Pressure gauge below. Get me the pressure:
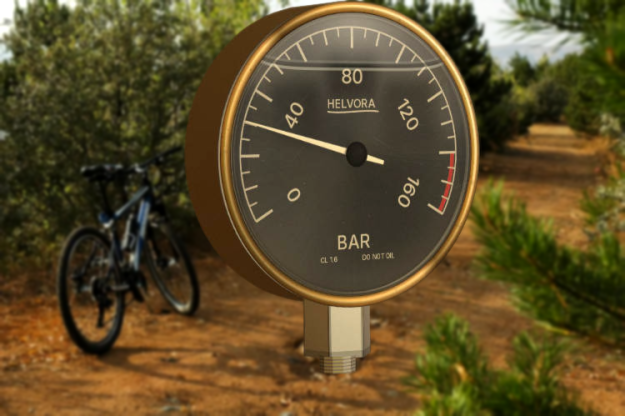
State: 30 bar
